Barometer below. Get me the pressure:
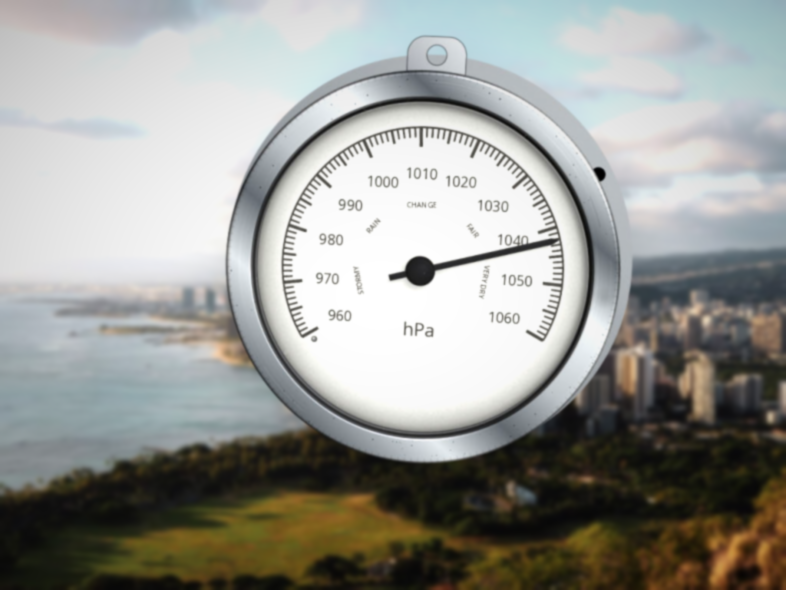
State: 1042 hPa
